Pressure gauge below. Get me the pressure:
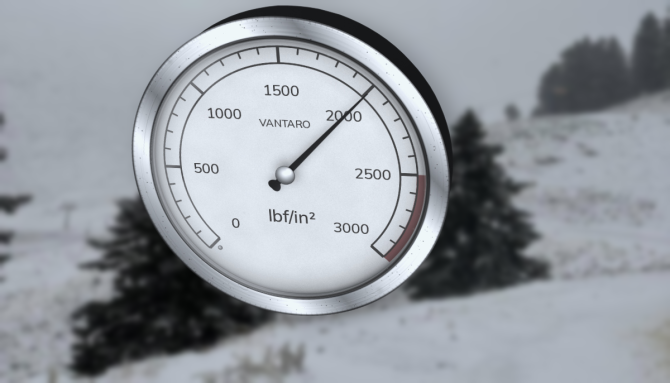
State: 2000 psi
